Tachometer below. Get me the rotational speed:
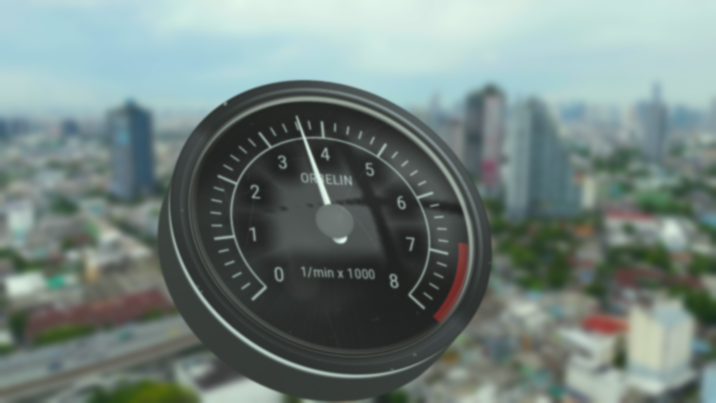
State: 3600 rpm
